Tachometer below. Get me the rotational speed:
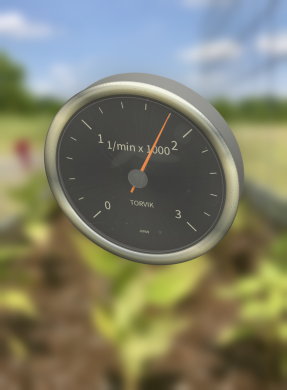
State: 1800 rpm
